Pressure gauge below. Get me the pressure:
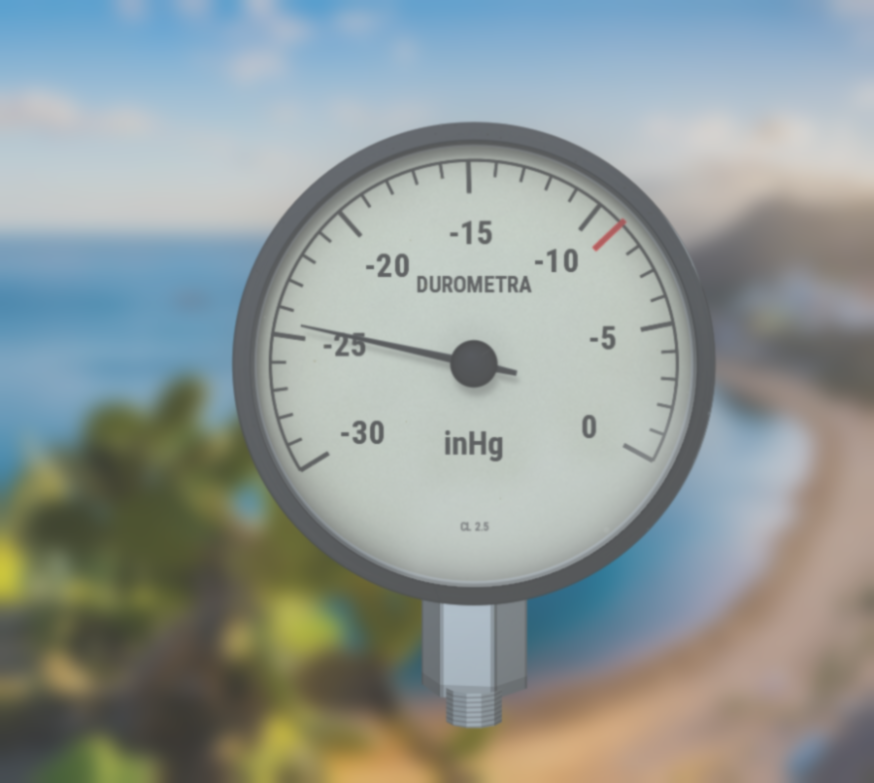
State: -24.5 inHg
